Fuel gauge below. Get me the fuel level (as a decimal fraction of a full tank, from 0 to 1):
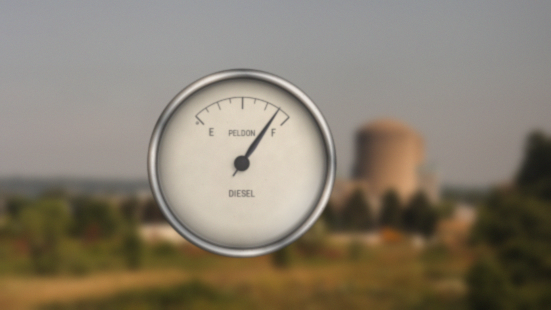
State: 0.875
